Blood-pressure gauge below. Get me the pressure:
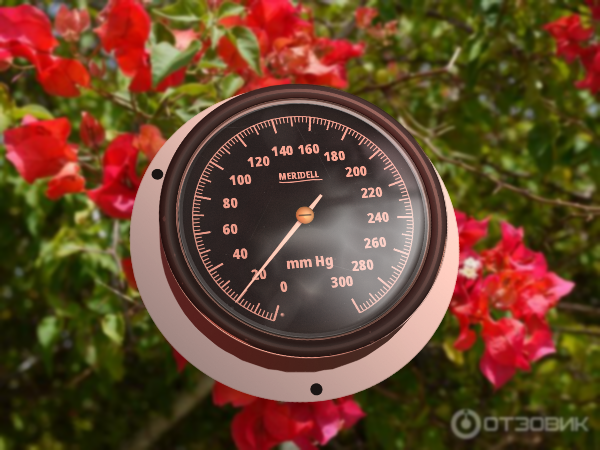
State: 20 mmHg
